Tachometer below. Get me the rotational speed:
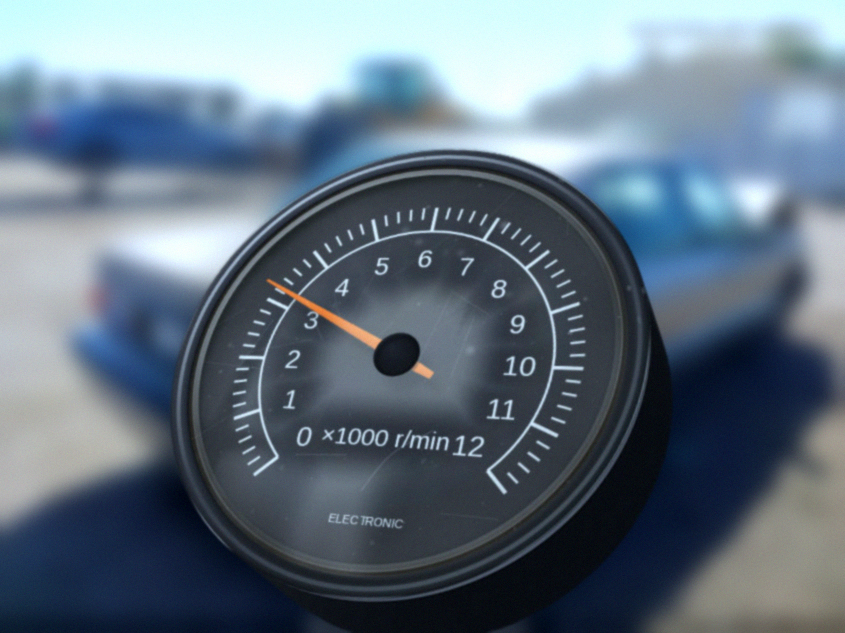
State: 3200 rpm
